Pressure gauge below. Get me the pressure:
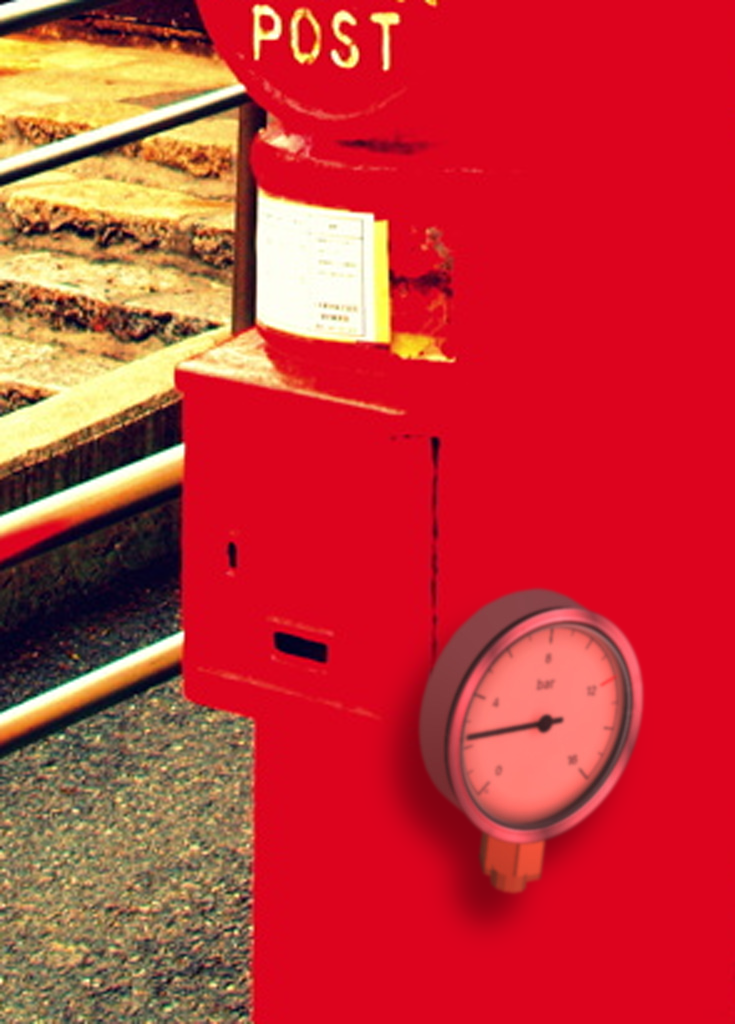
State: 2.5 bar
